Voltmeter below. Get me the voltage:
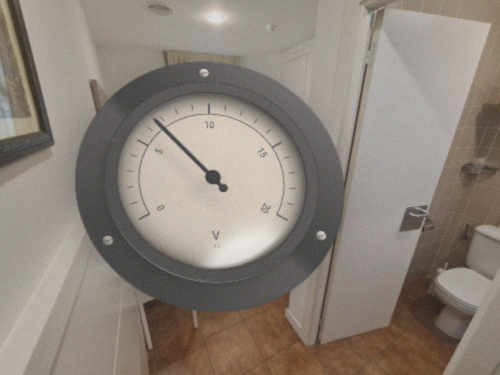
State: 6.5 V
